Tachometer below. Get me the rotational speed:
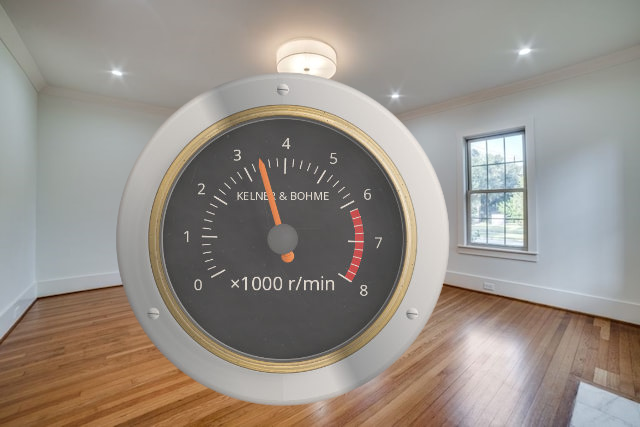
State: 3400 rpm
